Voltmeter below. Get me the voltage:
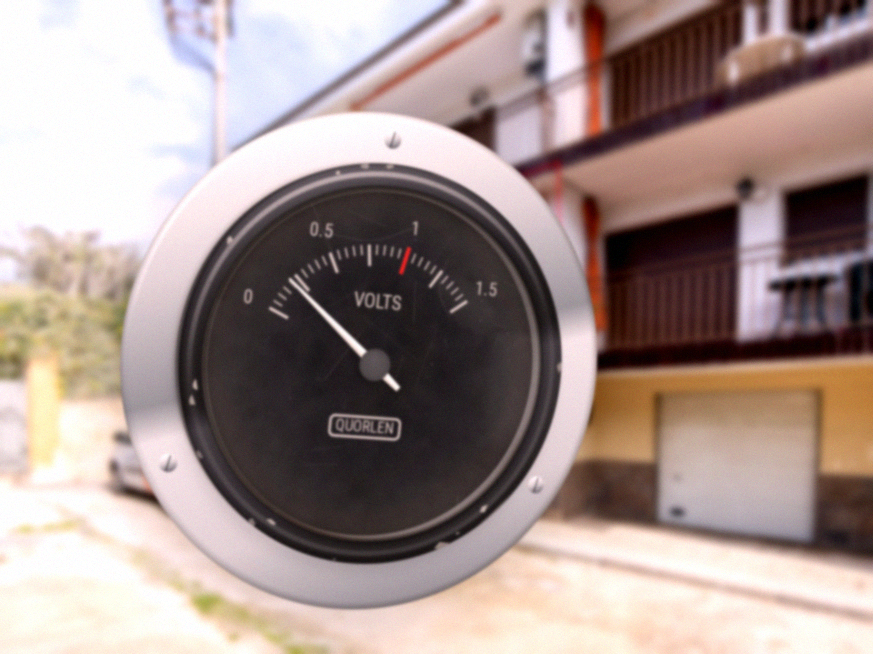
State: 0.2 V
